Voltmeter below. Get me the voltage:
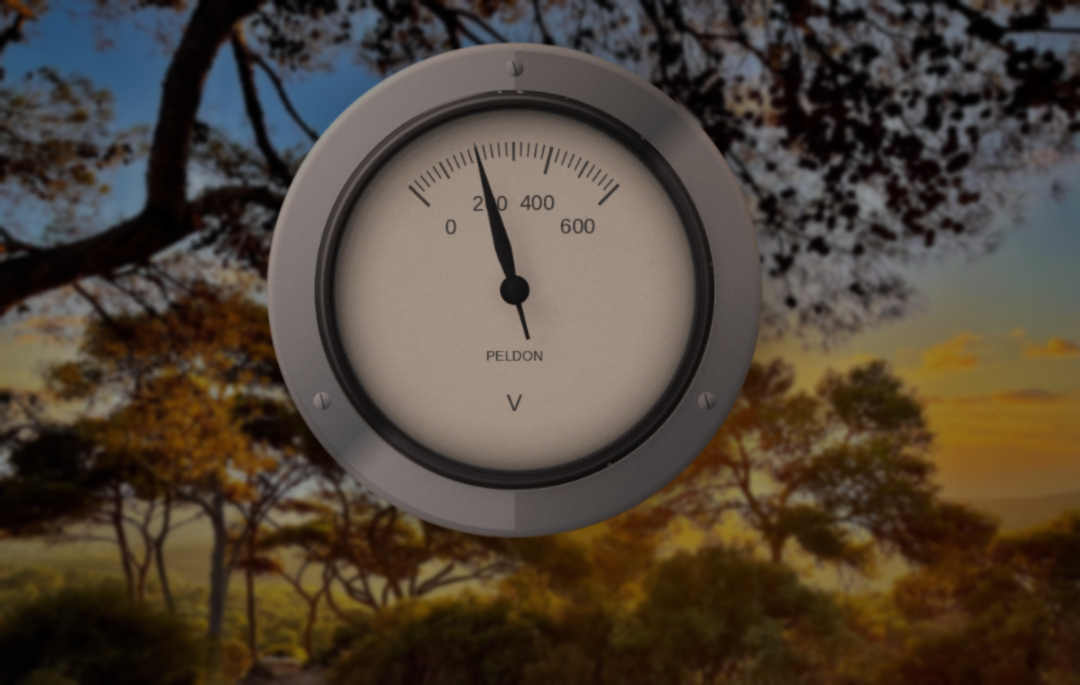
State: 200 V
